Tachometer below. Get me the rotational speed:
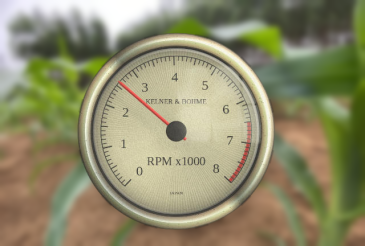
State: 2600 rpm
